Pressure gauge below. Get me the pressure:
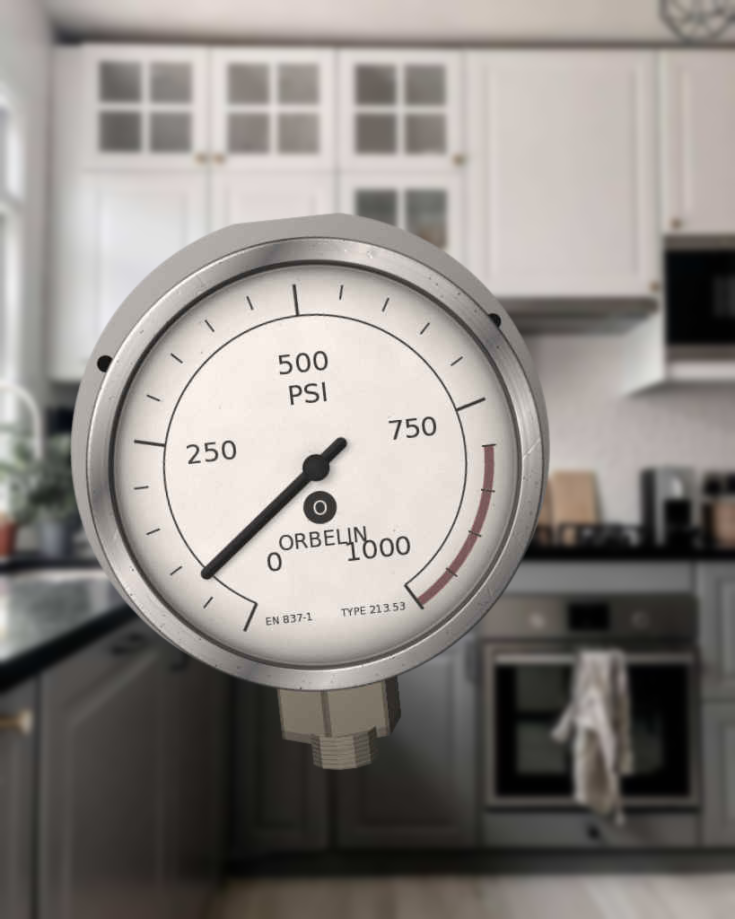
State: 75 psi
